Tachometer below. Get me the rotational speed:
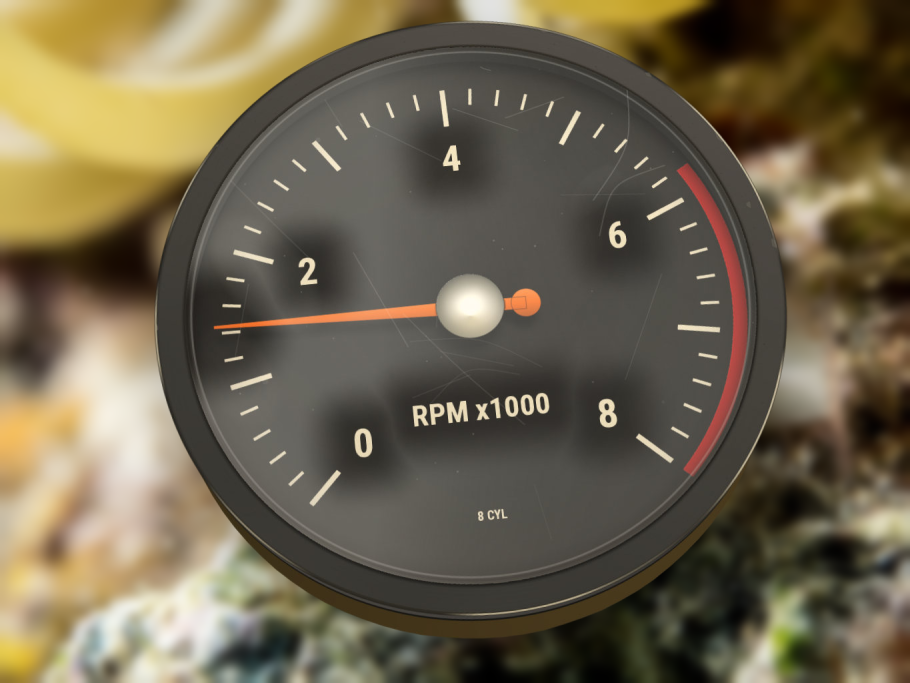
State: 1400 rpm
